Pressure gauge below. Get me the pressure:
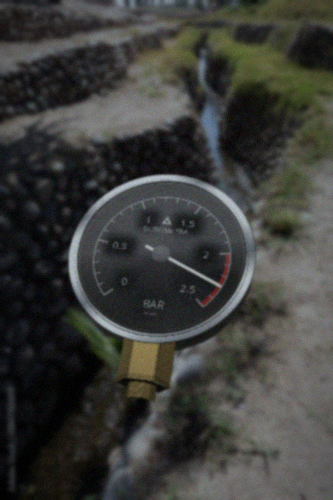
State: 2.3 bar
